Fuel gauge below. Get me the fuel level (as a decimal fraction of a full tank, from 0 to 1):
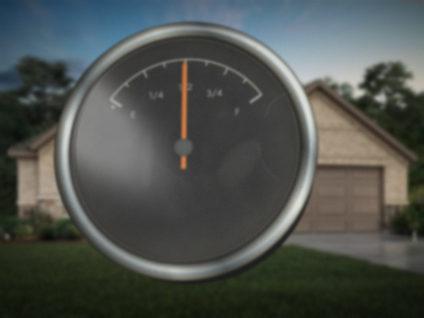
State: 0.5
